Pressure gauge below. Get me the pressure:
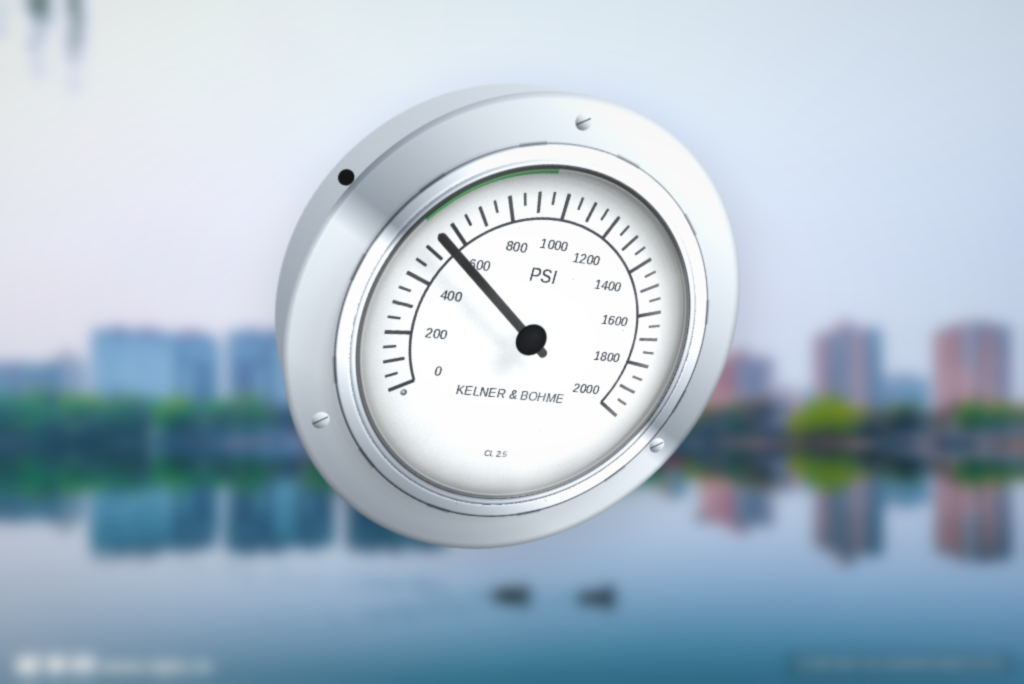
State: 550 psi
